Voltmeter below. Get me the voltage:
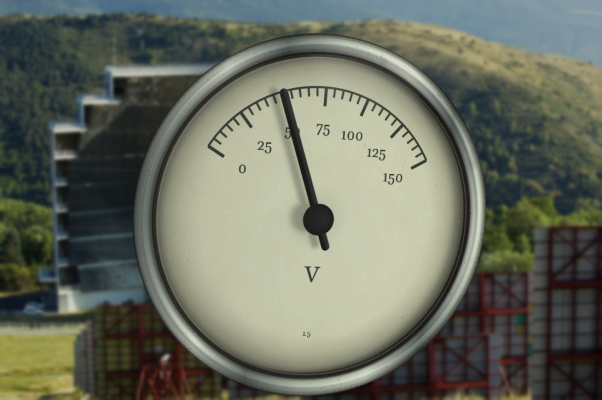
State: 50 V
